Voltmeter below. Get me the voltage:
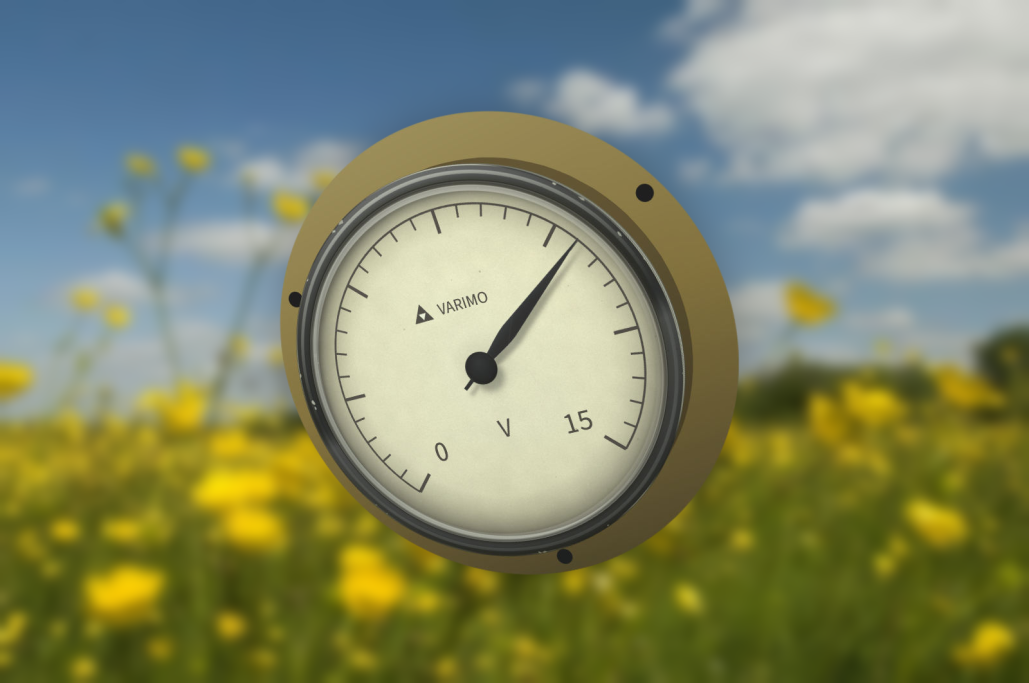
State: 10.5 V
